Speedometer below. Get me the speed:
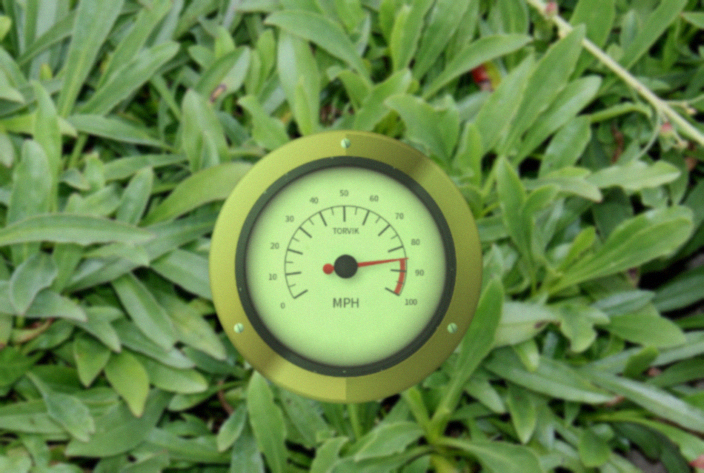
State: 85 mph
